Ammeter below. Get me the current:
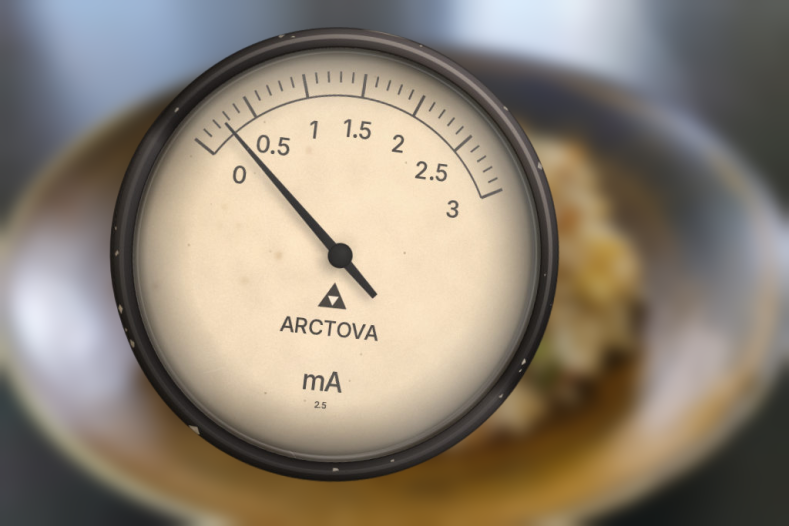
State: 0.25 mA
